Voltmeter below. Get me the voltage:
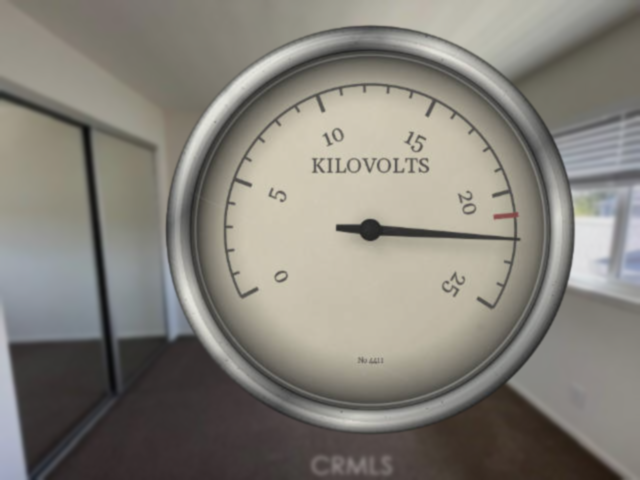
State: 22 kV
